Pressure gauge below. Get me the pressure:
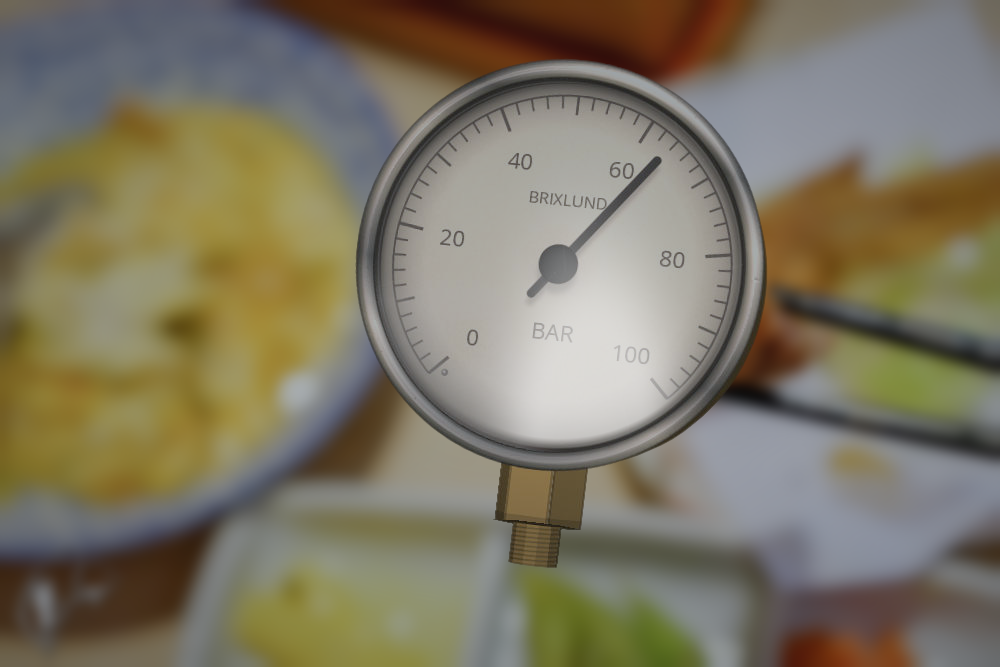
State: 64 bar
